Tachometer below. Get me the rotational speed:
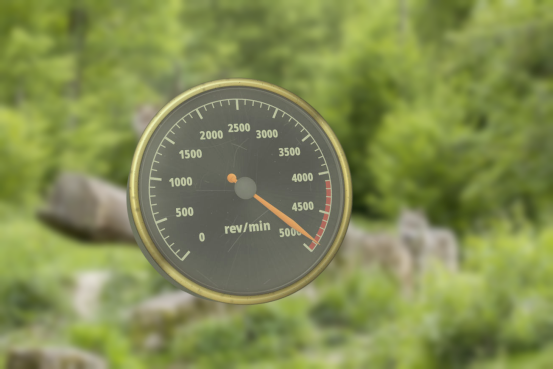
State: 4900 rpm
